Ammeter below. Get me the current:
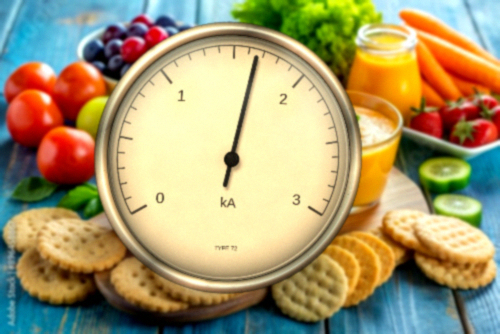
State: 1.65 kA
